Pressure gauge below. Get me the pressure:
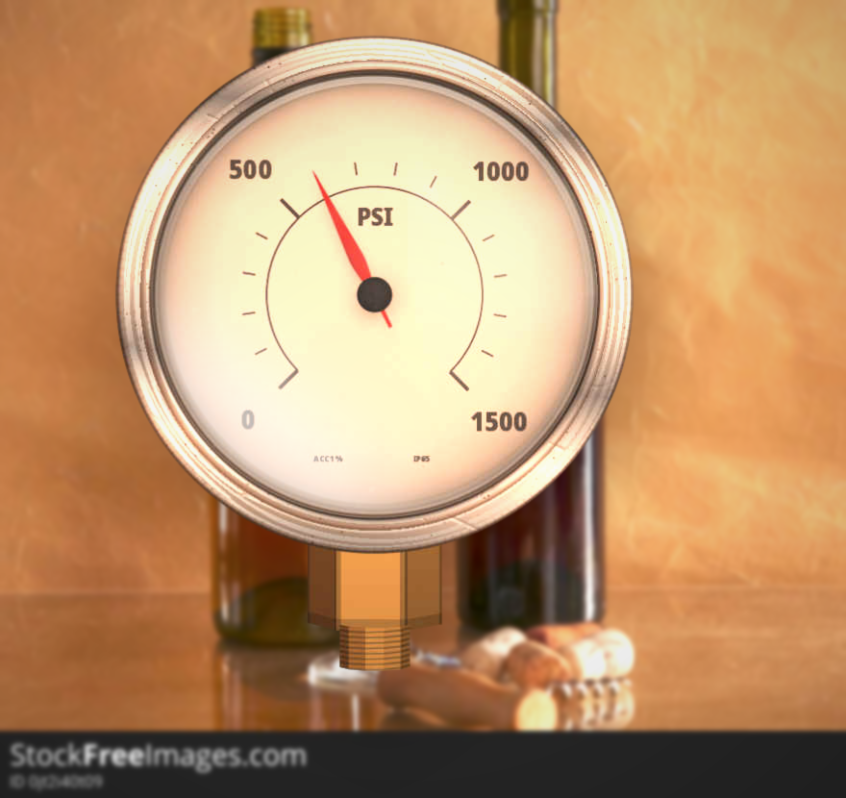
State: 600 psi
